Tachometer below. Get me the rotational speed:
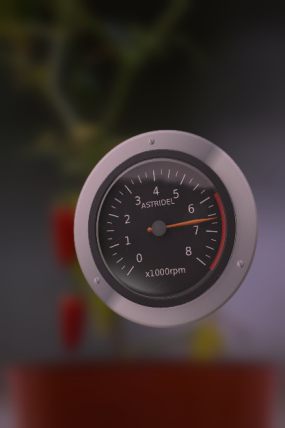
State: 6625 rpm
